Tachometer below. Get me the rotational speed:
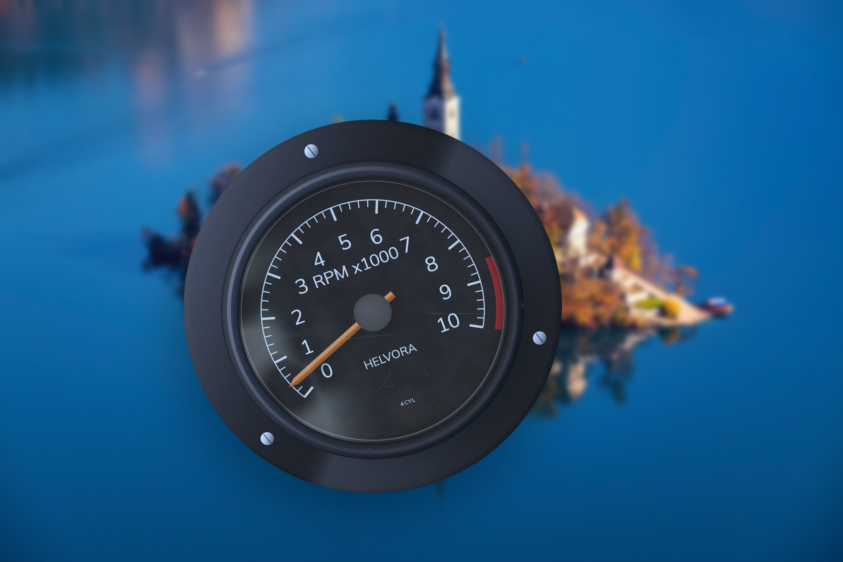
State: 400 rpm
